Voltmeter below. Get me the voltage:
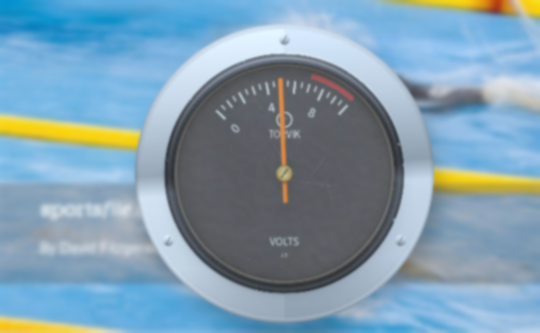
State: 5 V
